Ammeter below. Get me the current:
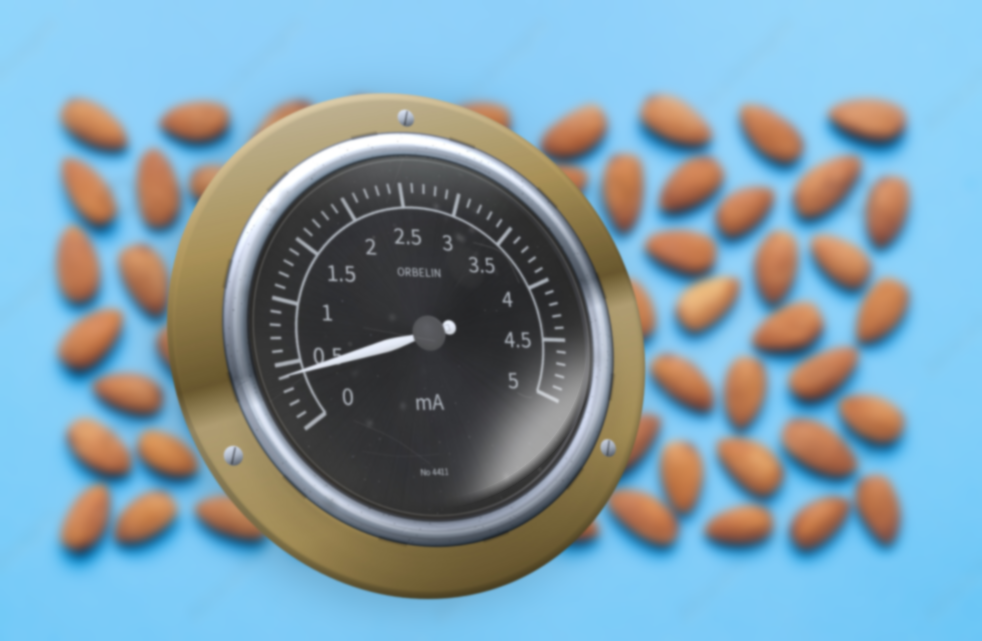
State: 0.4 mA
